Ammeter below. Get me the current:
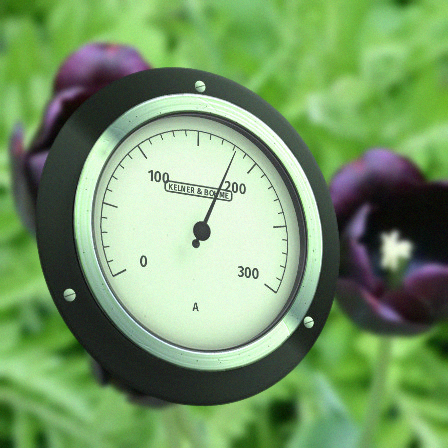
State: 180 A
